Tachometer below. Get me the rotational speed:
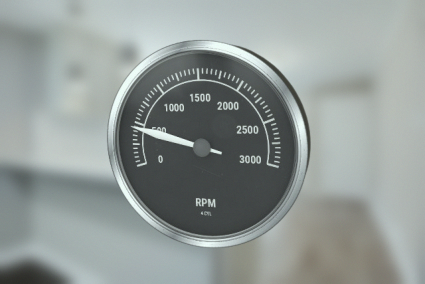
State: 450 rpm
